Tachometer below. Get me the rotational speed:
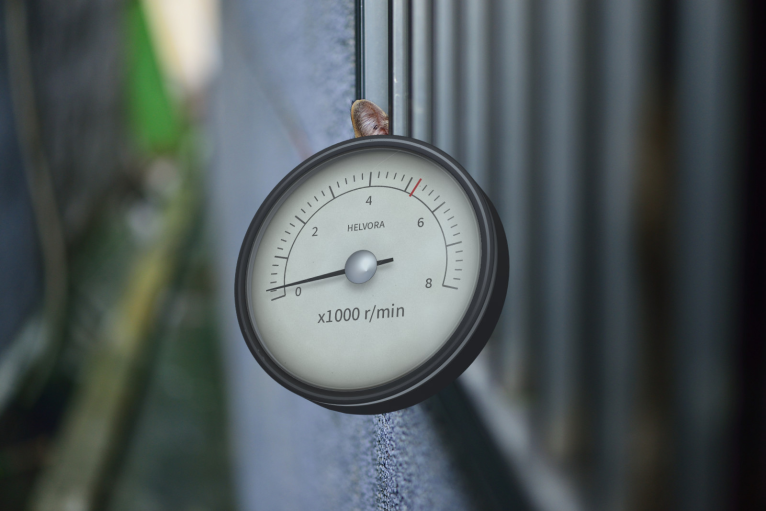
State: 200 rpm
